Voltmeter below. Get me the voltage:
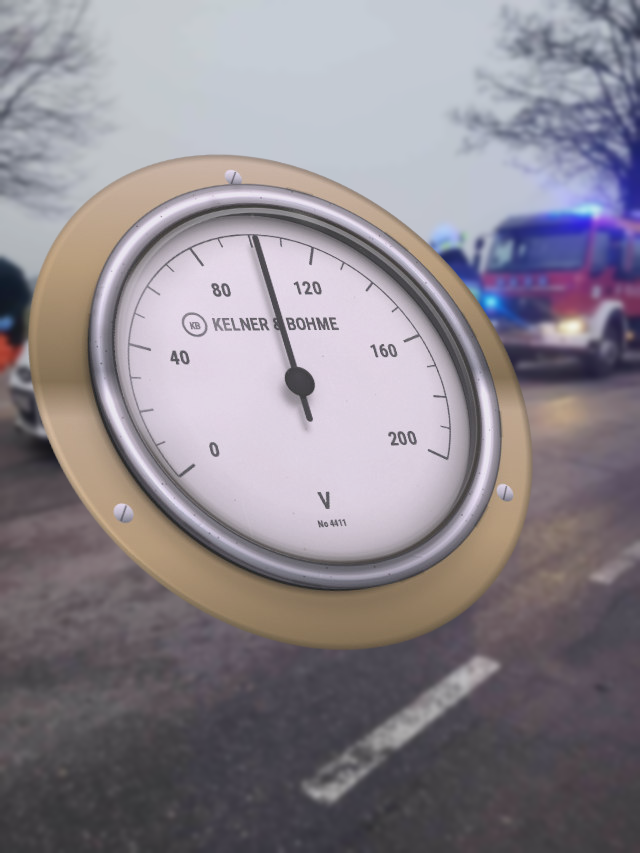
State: 100 V
